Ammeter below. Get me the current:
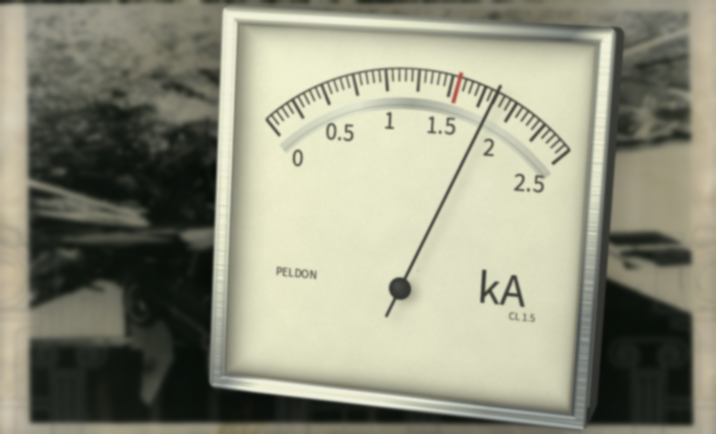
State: 1.85 kA
